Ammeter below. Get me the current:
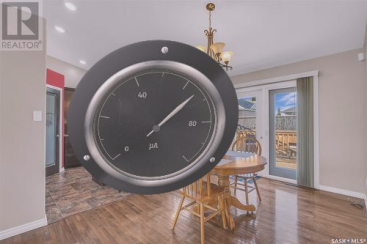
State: 65 µA
